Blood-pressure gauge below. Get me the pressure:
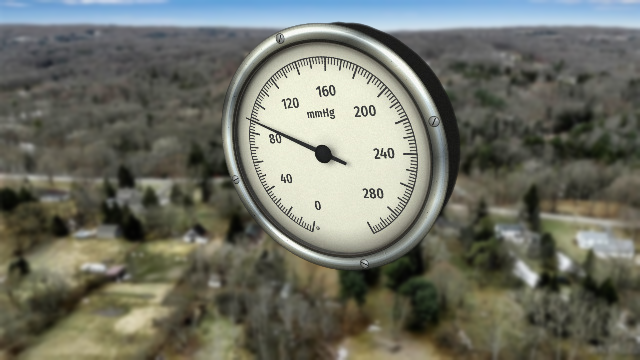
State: 90 mmHg
